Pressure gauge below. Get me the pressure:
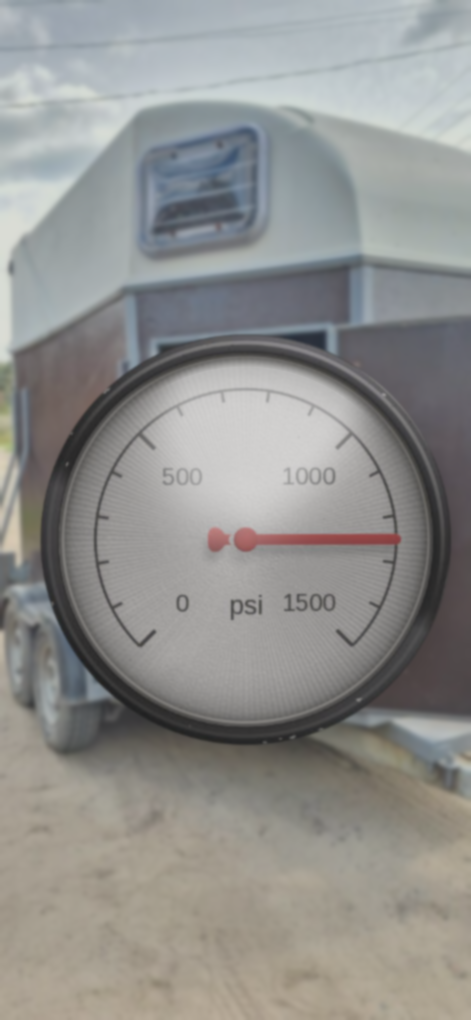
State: 1250 psi
